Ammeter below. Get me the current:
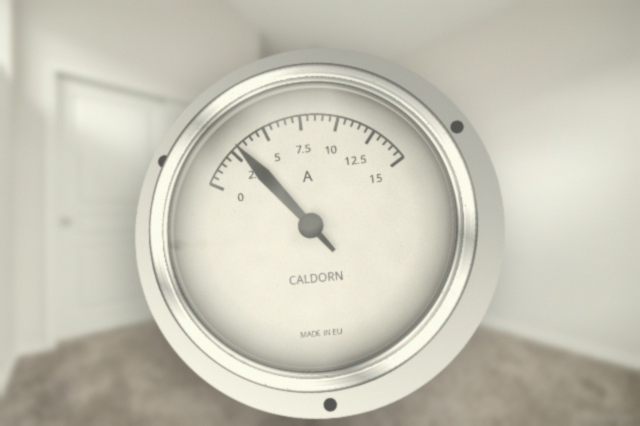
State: 3 A
